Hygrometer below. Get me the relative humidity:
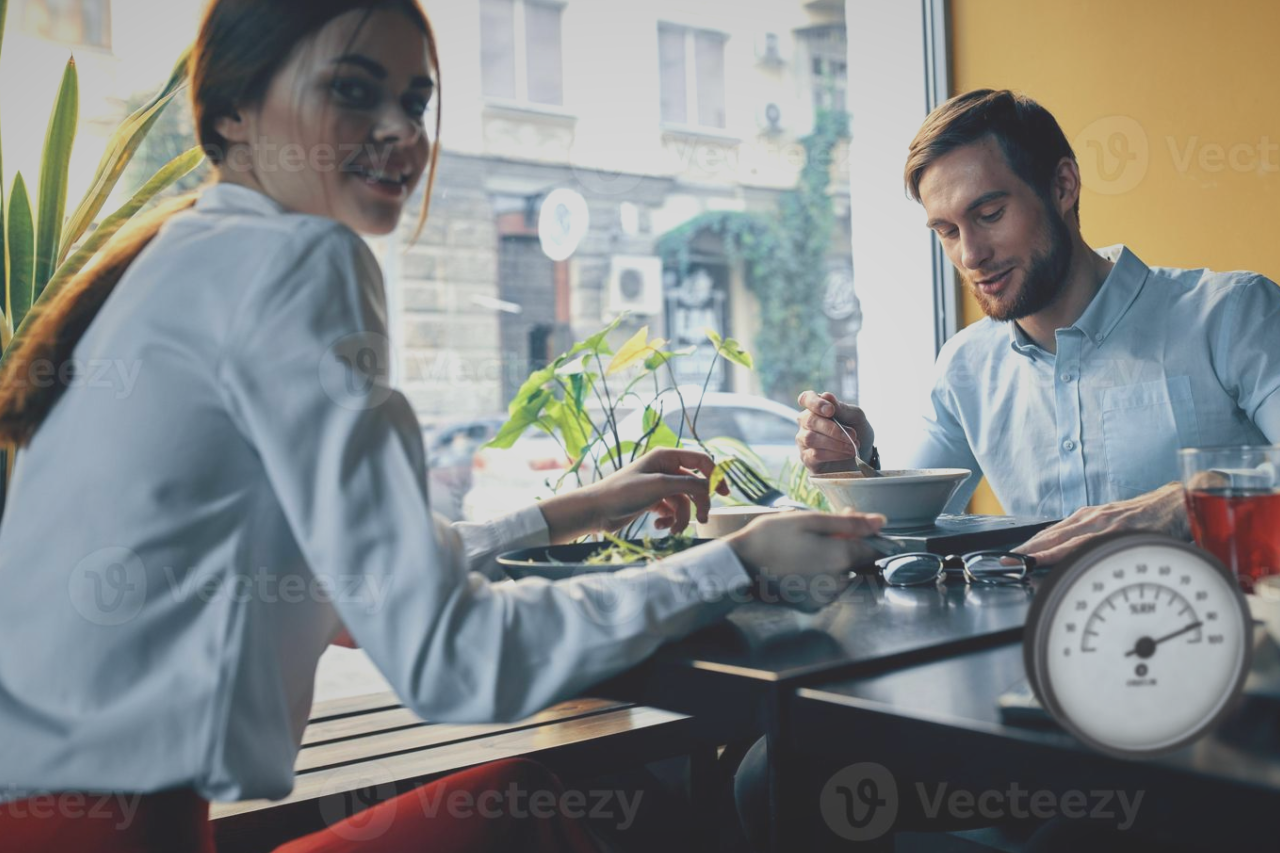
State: 90 %
